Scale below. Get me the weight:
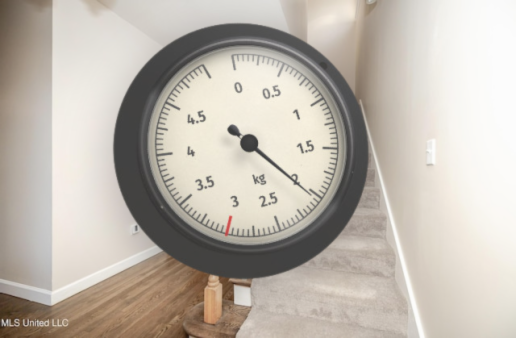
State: 2.05 kg
